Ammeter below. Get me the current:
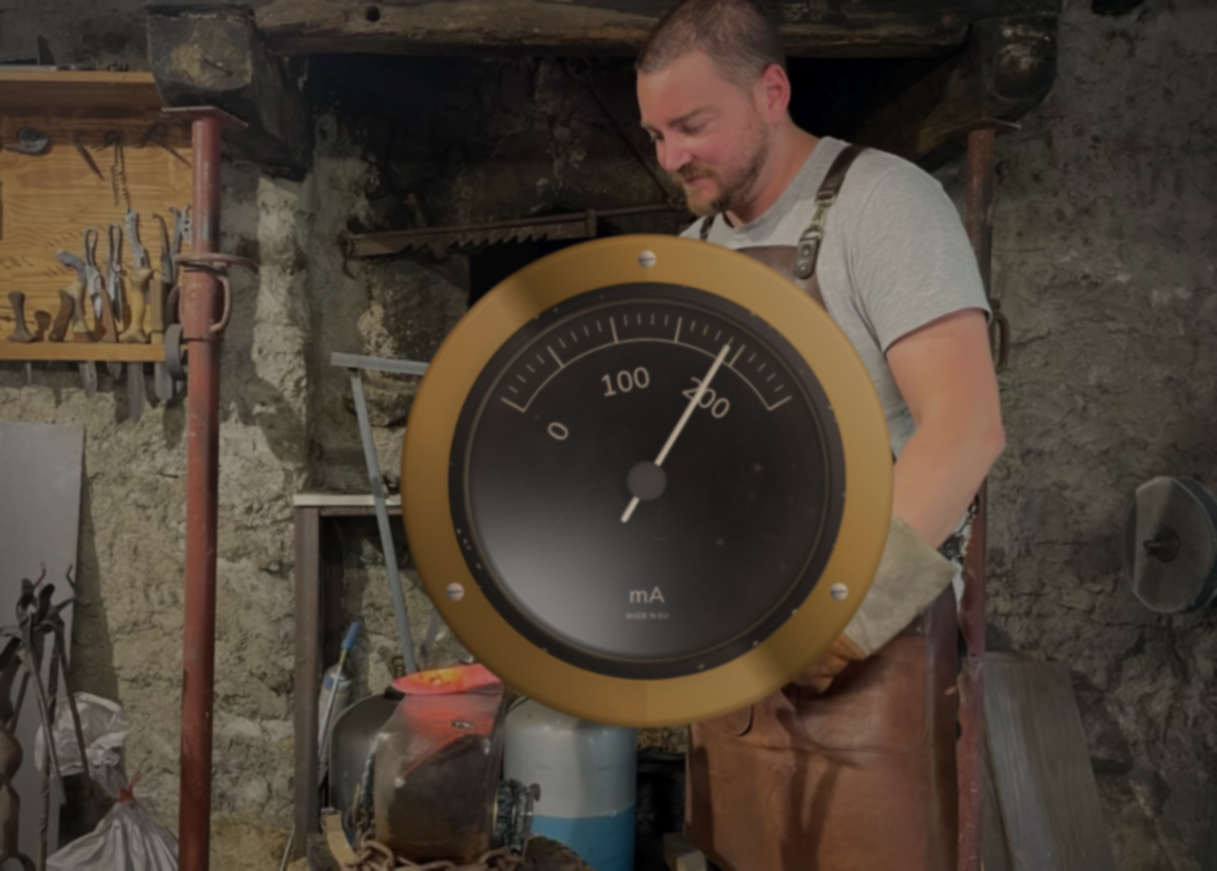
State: 190 mA
